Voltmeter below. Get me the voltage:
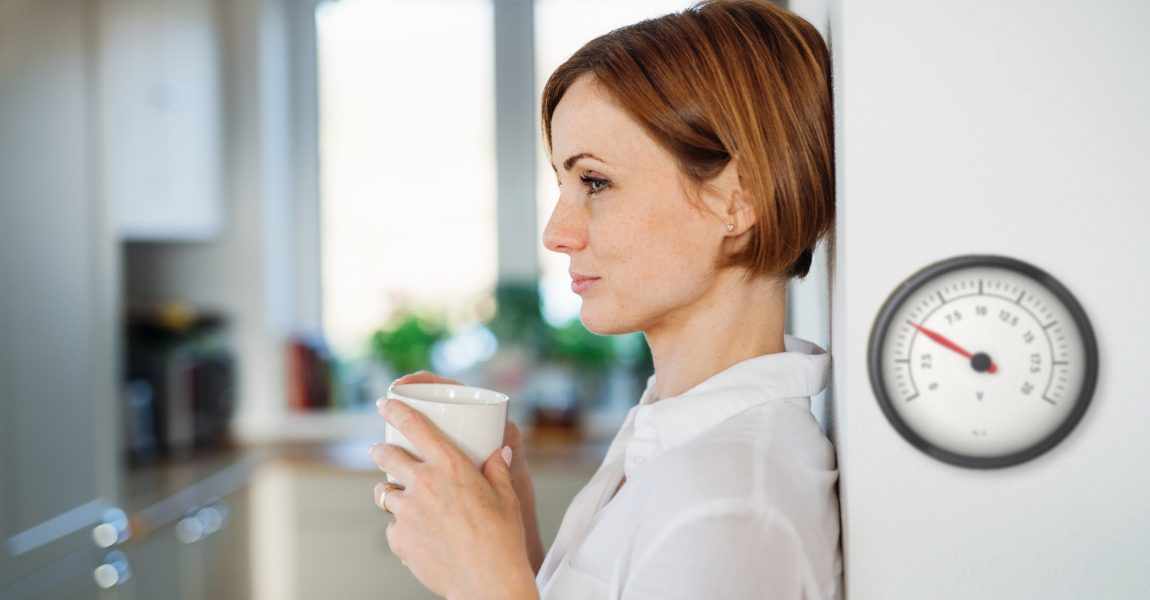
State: 5 V
